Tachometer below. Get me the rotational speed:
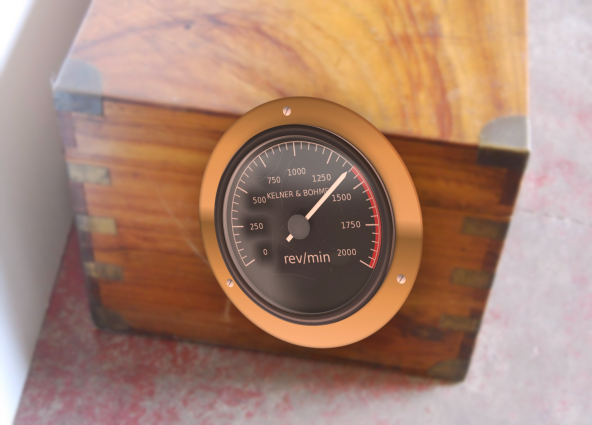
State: 1400 rpm
